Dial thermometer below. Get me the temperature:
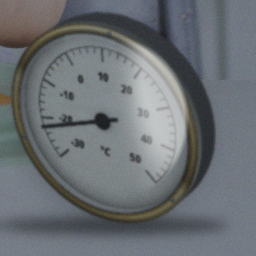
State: -22 °C
